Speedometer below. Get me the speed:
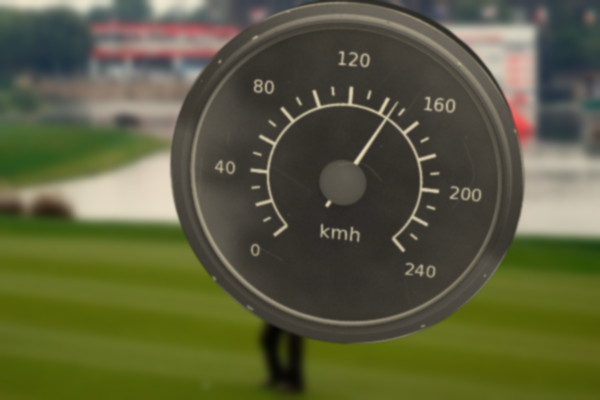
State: 145 km/h
